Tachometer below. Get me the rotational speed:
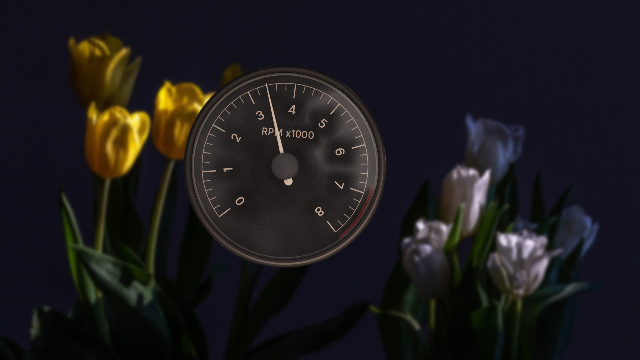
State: 3400 rpm
